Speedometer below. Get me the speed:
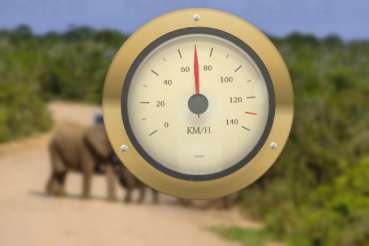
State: 70 km/h
